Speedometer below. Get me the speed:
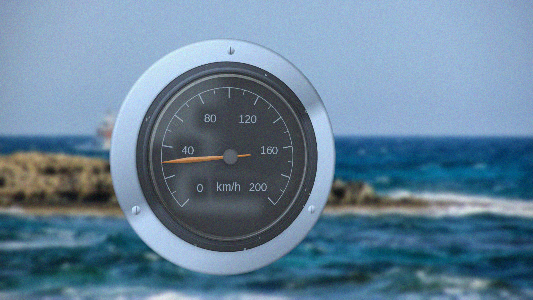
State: 30 km/h
